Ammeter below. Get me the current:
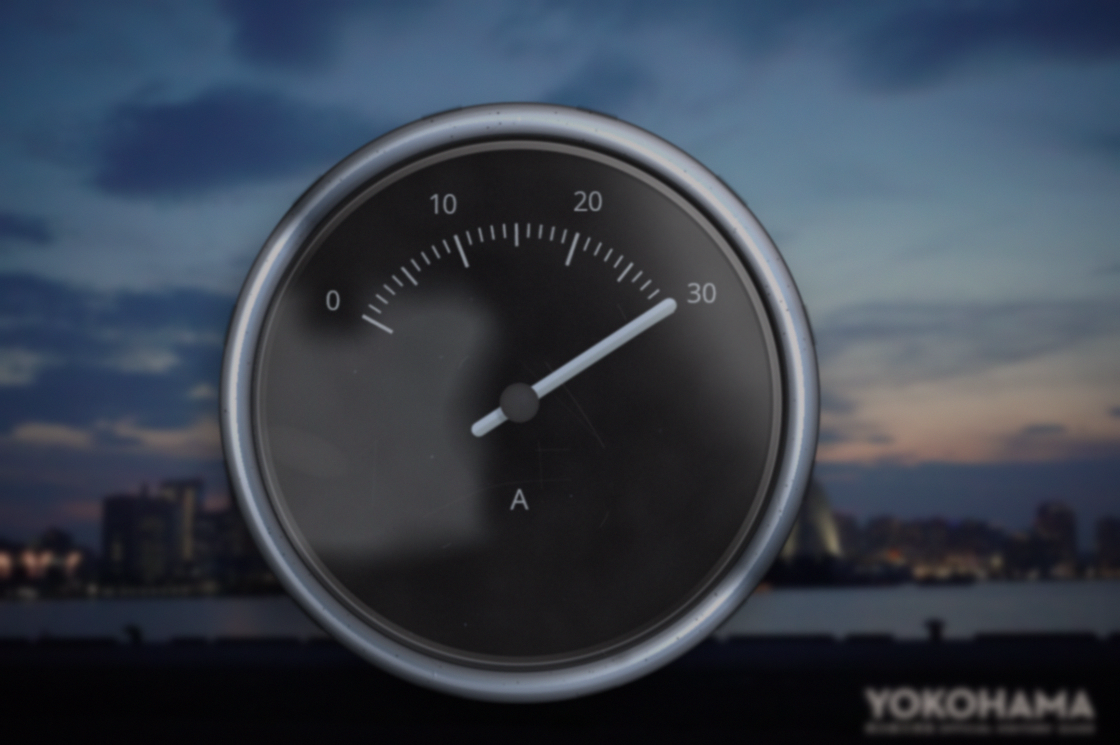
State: 29.5 A
